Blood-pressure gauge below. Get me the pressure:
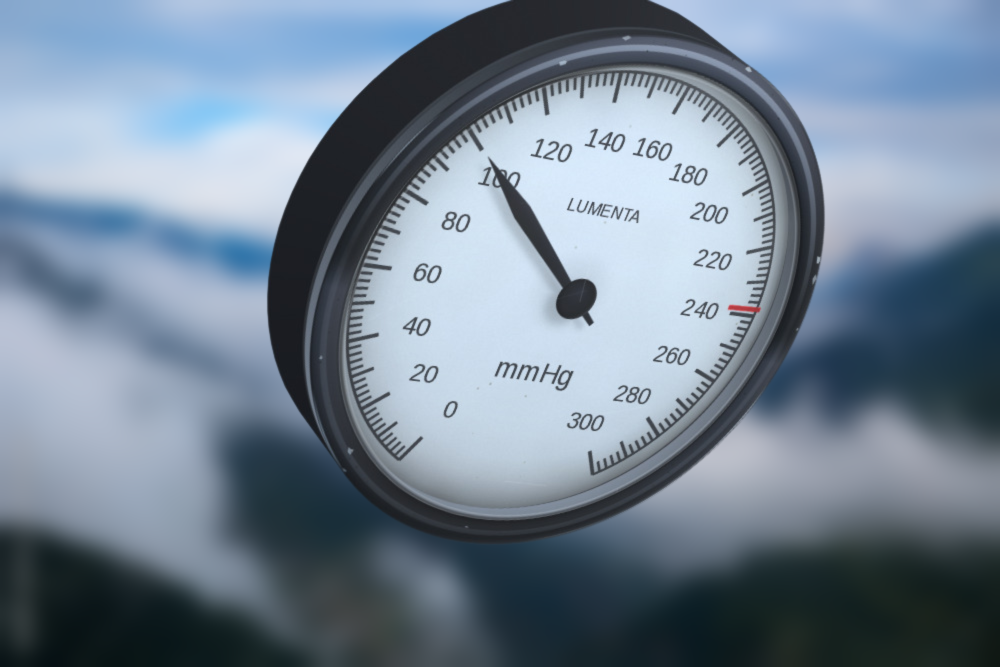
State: 100 mmHg
